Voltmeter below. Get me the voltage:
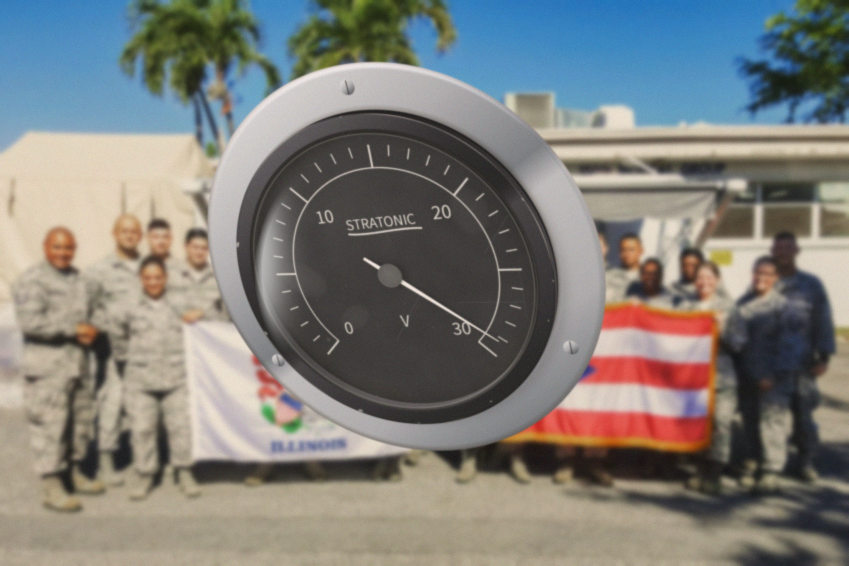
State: 29 V
